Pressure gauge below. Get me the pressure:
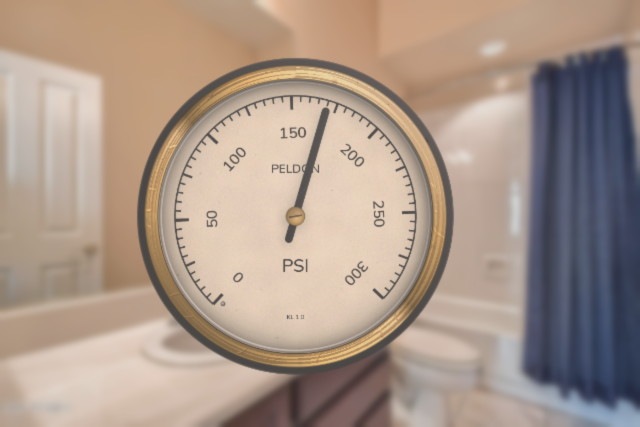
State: 170 psi
